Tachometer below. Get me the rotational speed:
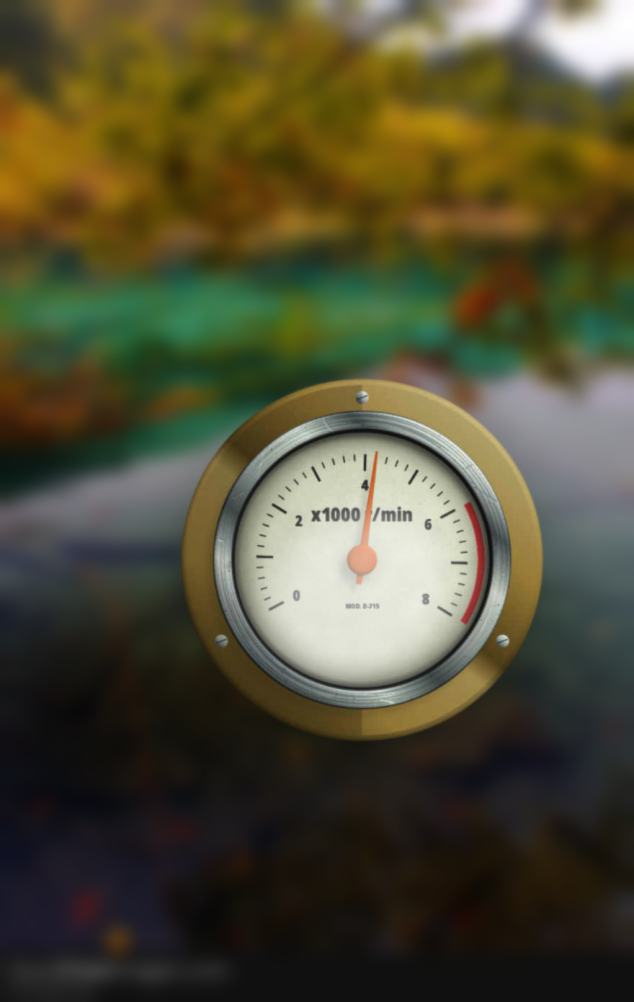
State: 4200 rpm
